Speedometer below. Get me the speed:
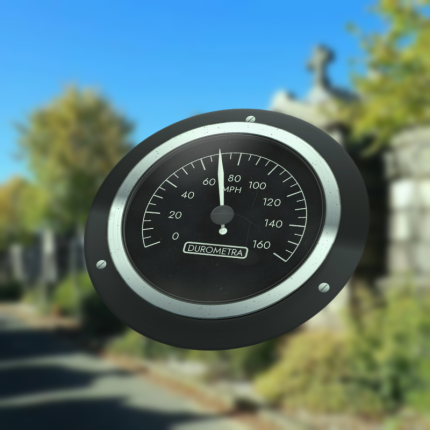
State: 70 mph
